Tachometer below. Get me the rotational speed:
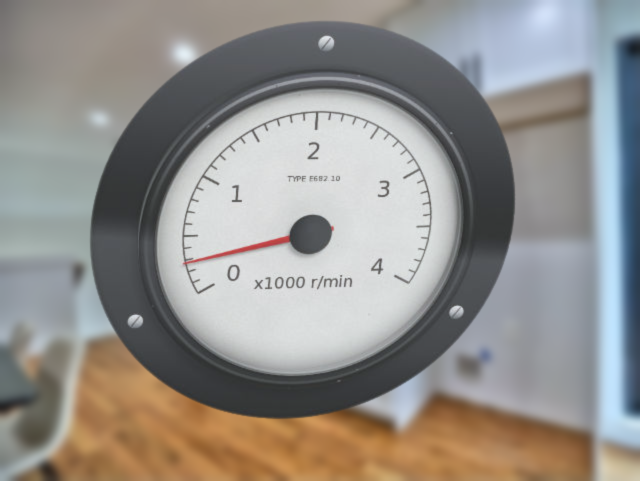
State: 300 rpm
